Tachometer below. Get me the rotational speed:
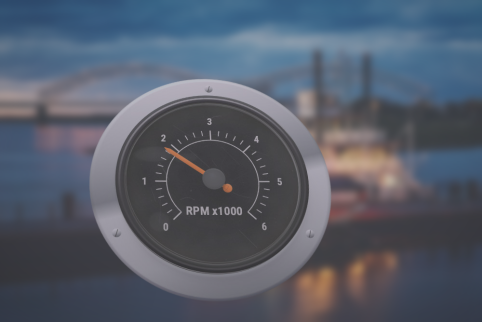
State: 1800 rpm
